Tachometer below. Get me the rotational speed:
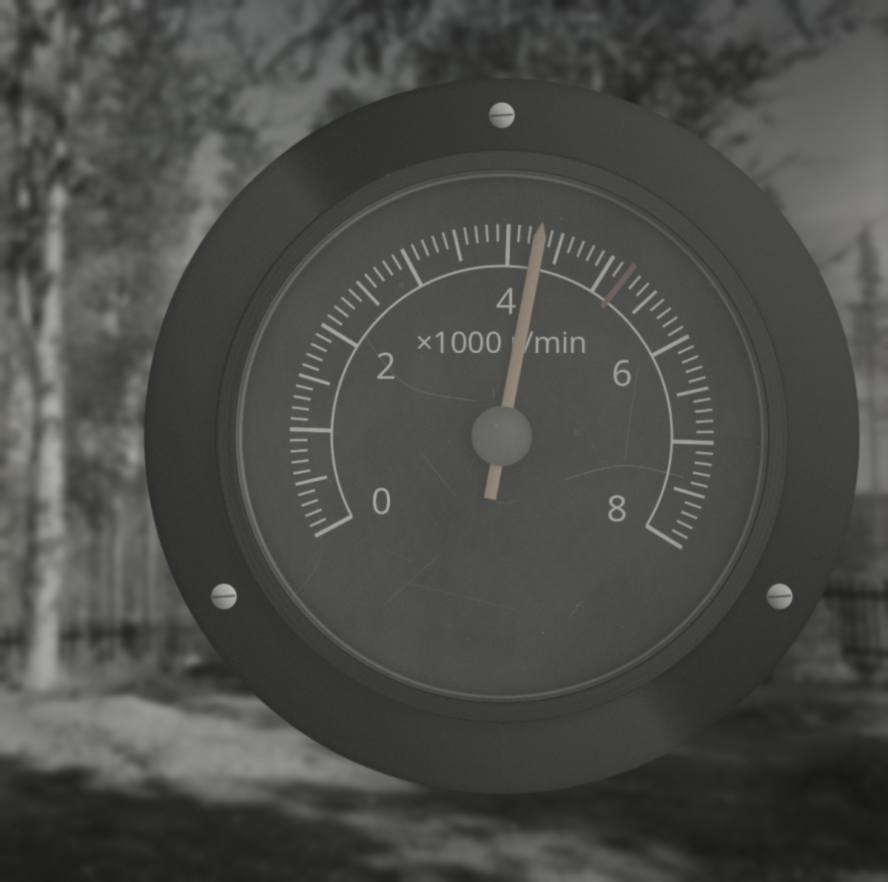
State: 4300 rpm
